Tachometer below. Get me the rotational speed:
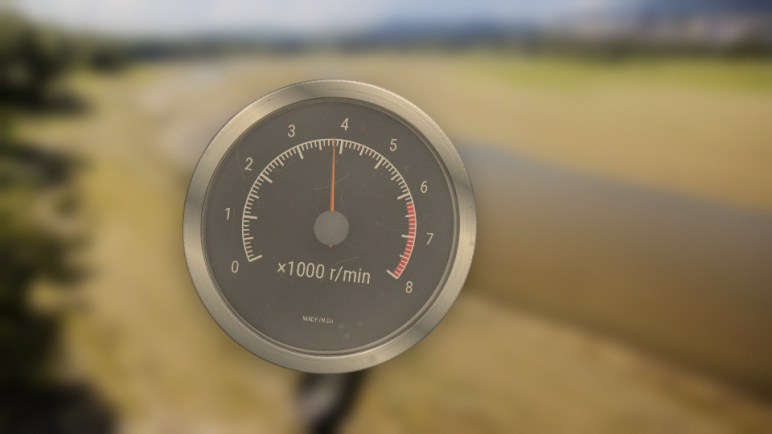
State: 3800 rpm
